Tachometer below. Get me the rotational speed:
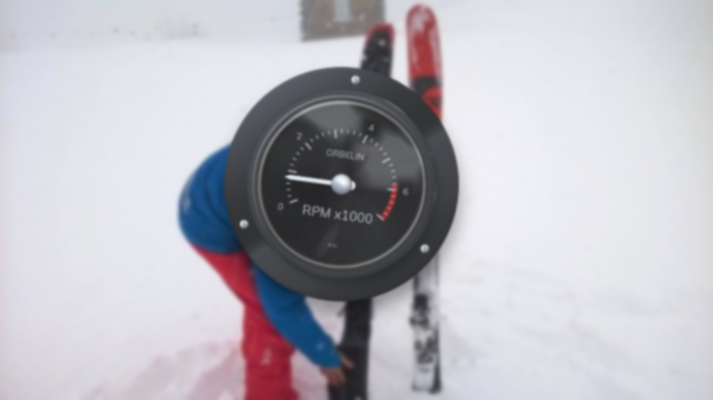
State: 800 rpm
